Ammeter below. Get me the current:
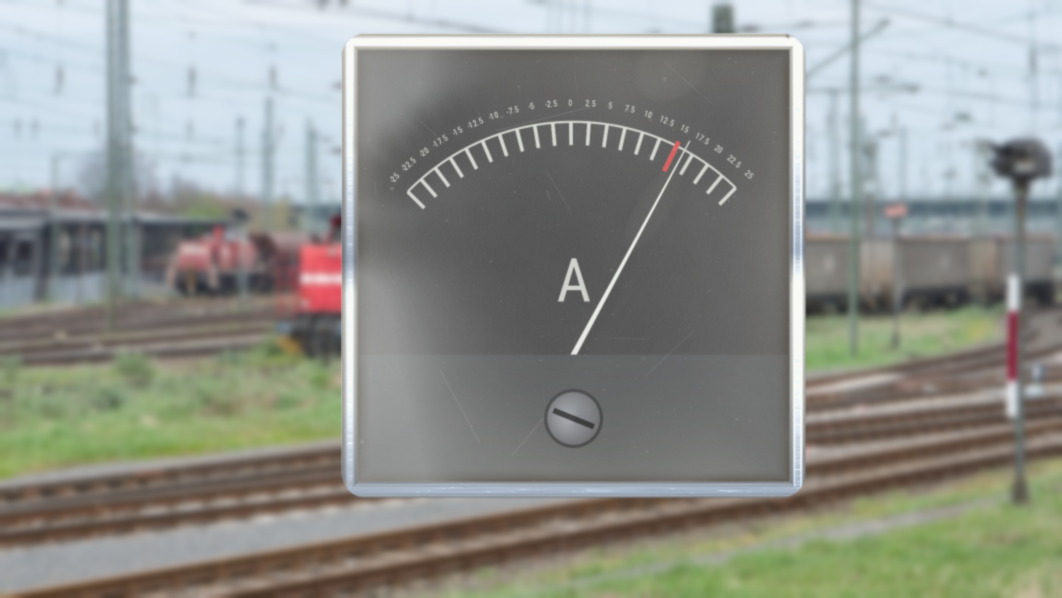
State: 16.25 A
